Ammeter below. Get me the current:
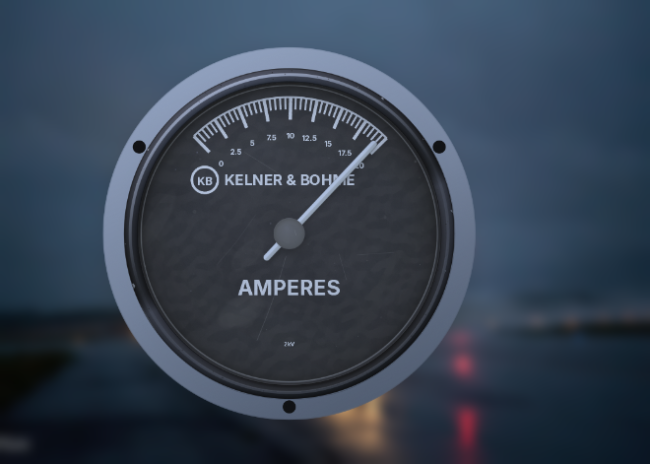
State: 19.5 A
